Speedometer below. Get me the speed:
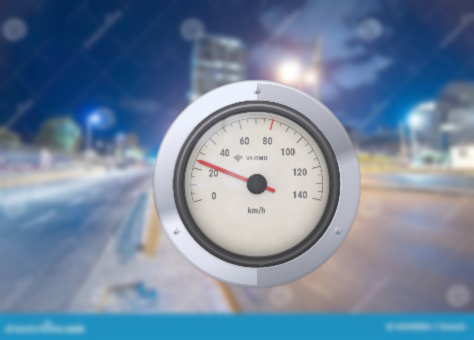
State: 25 km/h
